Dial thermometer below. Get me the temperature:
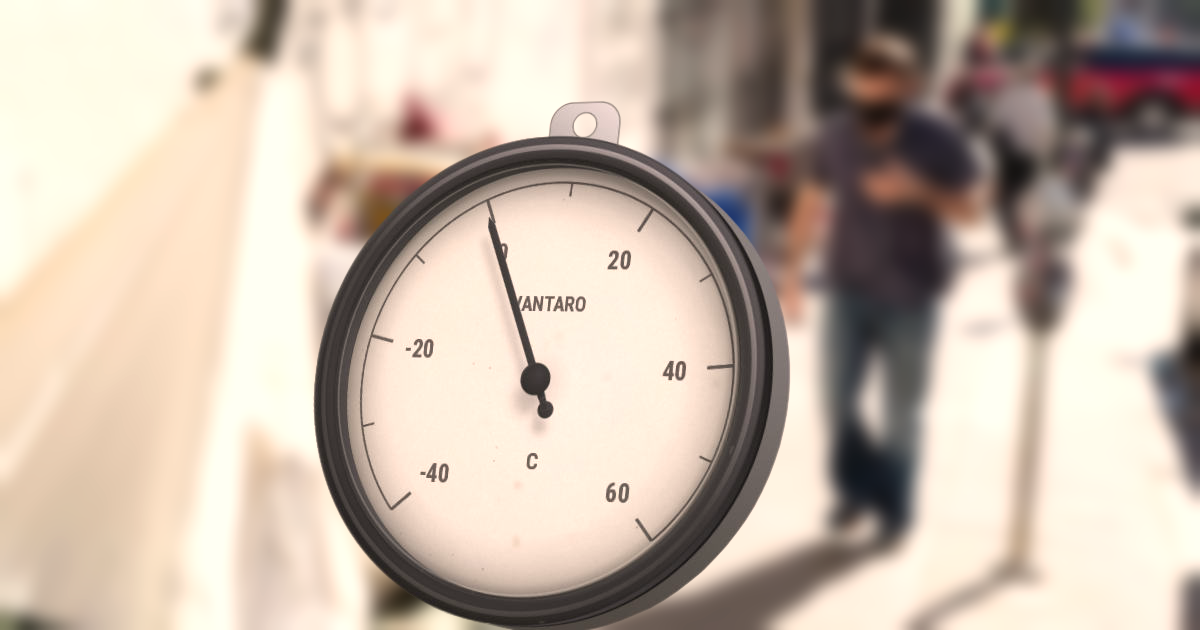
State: 0 °C
